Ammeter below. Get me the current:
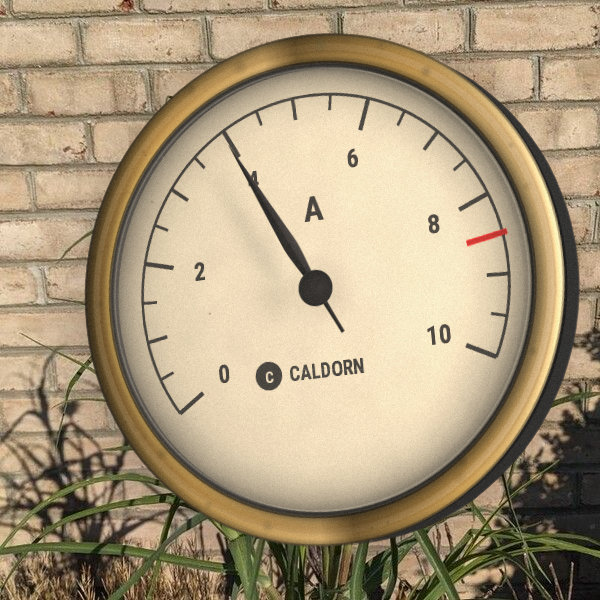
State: 4 A
